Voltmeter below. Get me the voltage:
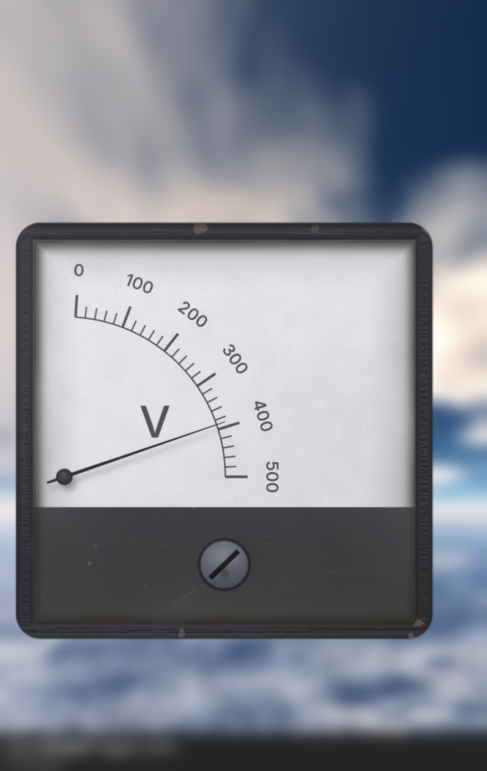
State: 390 V
